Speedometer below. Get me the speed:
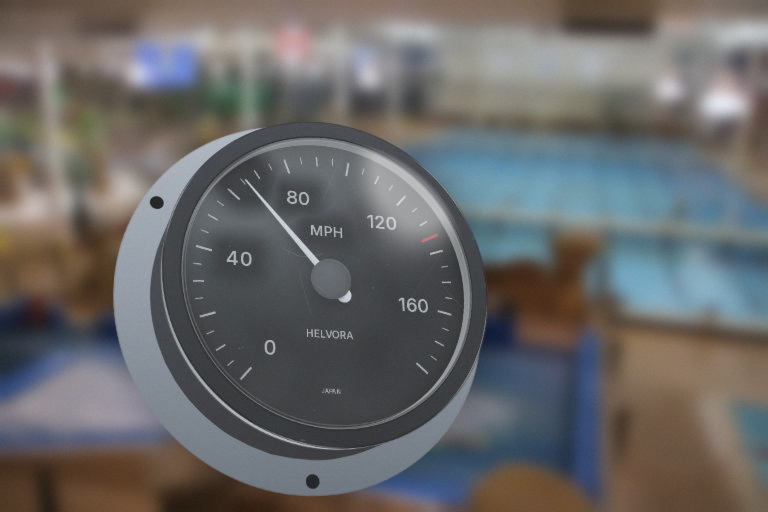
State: 65 mph
